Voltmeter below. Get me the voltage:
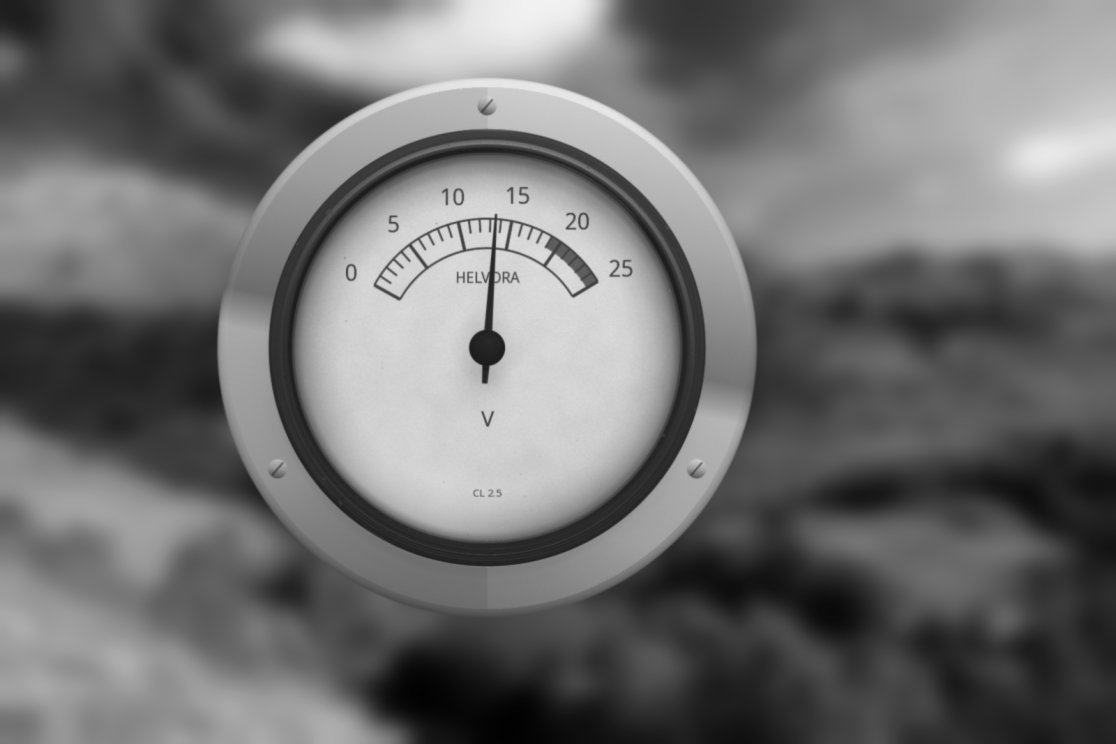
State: 13.5 V
